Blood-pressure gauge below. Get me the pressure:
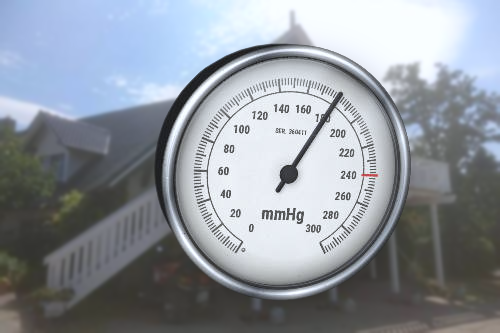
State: 180 mmHg
